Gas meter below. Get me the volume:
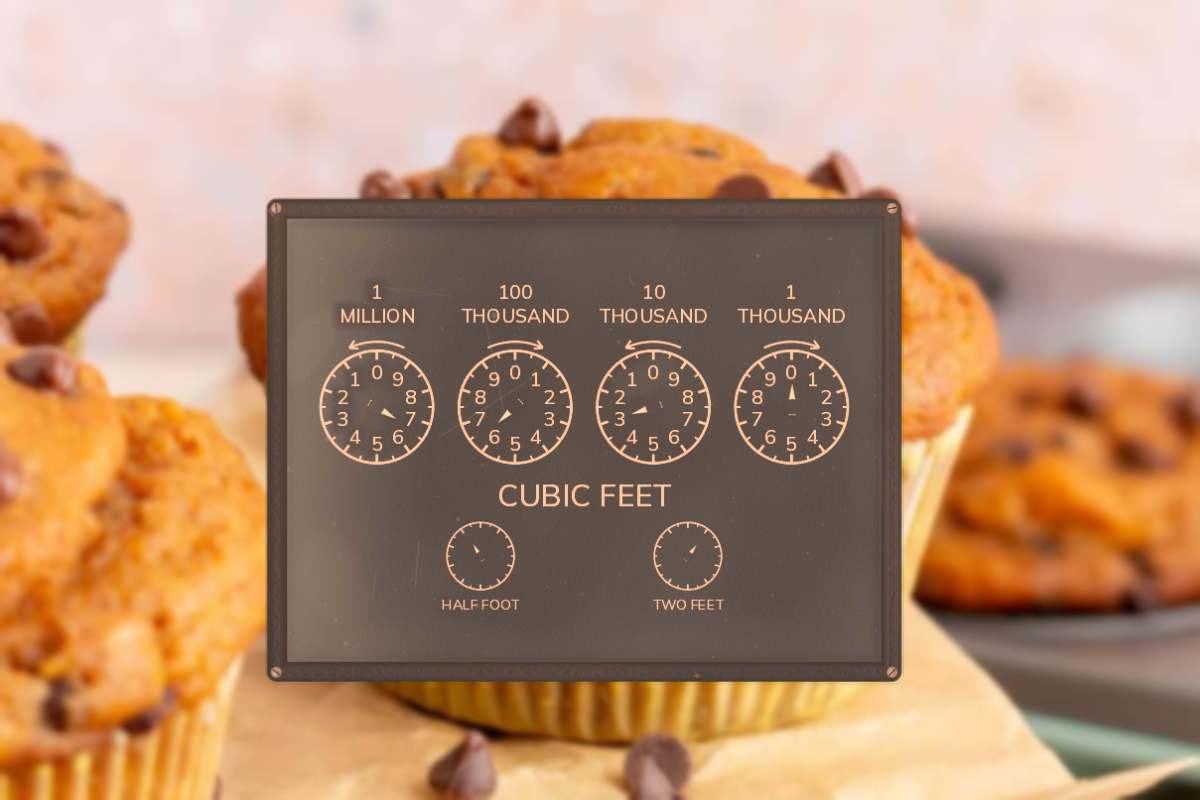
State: 663000 ft³
